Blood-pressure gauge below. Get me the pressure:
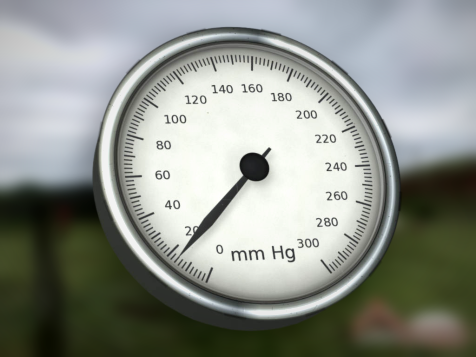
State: 16 mmHg
